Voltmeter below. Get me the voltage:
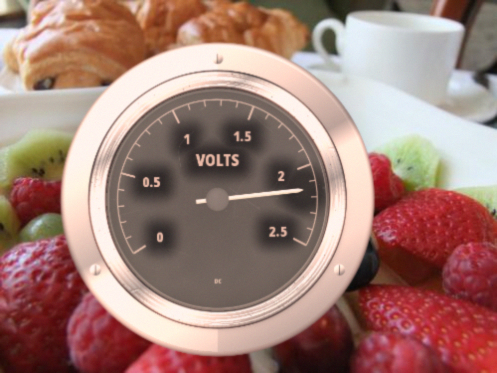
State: 2.15 V
